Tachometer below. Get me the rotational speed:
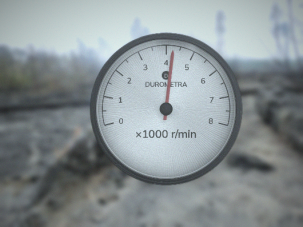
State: 4250 rpm
